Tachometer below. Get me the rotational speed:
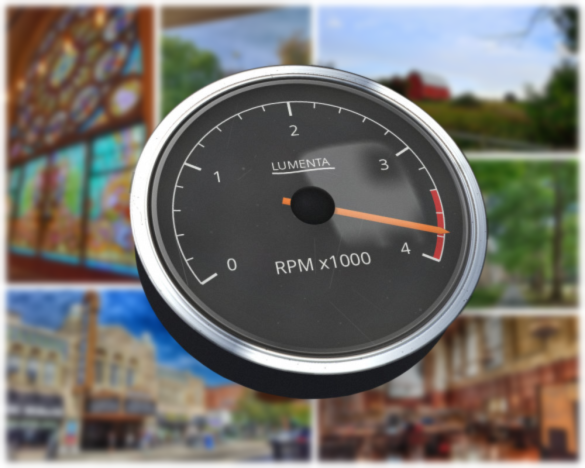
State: 3800 rpm
